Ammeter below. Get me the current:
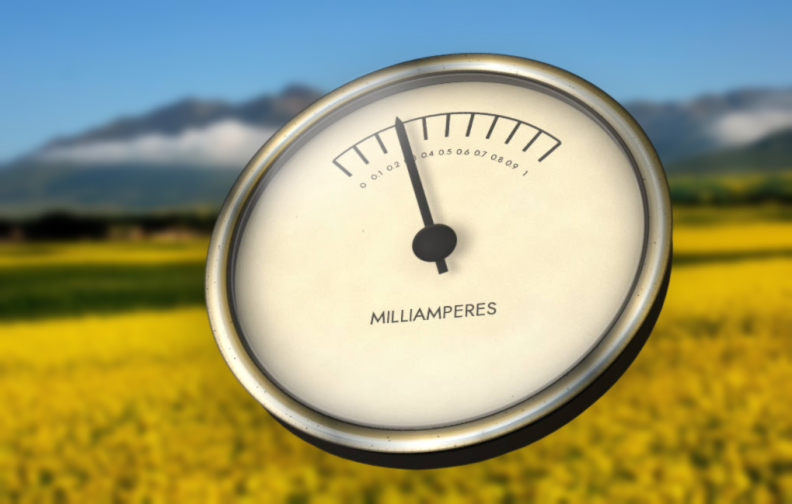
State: 0.3 mA
